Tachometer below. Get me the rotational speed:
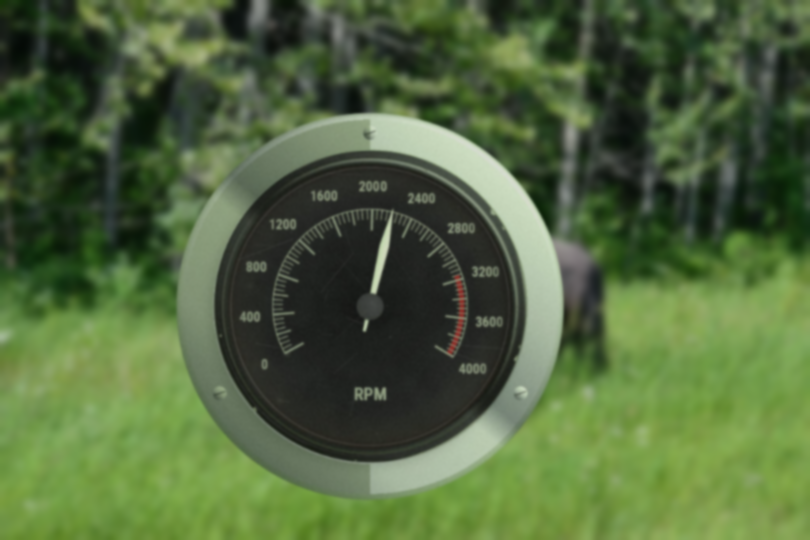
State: 2200 rpm
